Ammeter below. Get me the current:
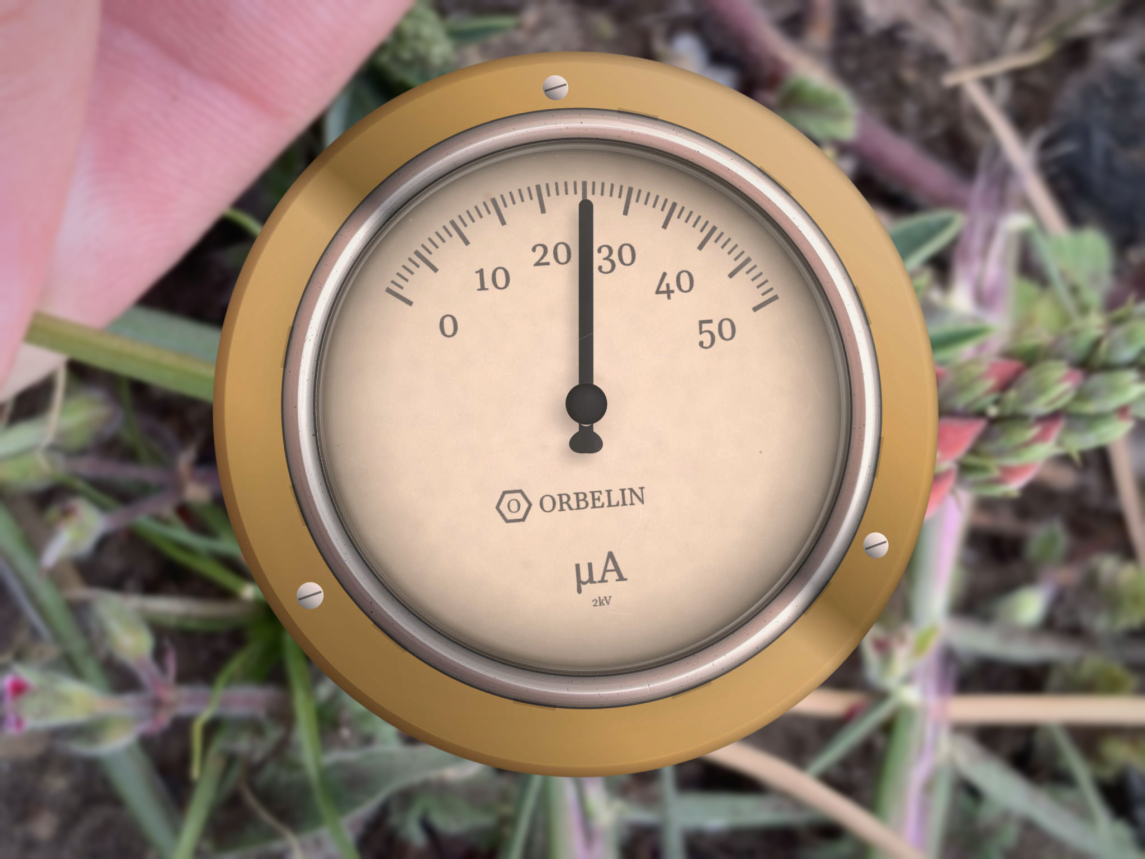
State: 25 µA
